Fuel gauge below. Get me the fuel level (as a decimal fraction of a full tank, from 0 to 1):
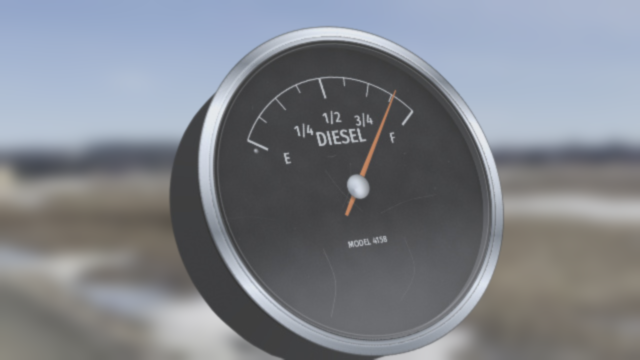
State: 0.875
